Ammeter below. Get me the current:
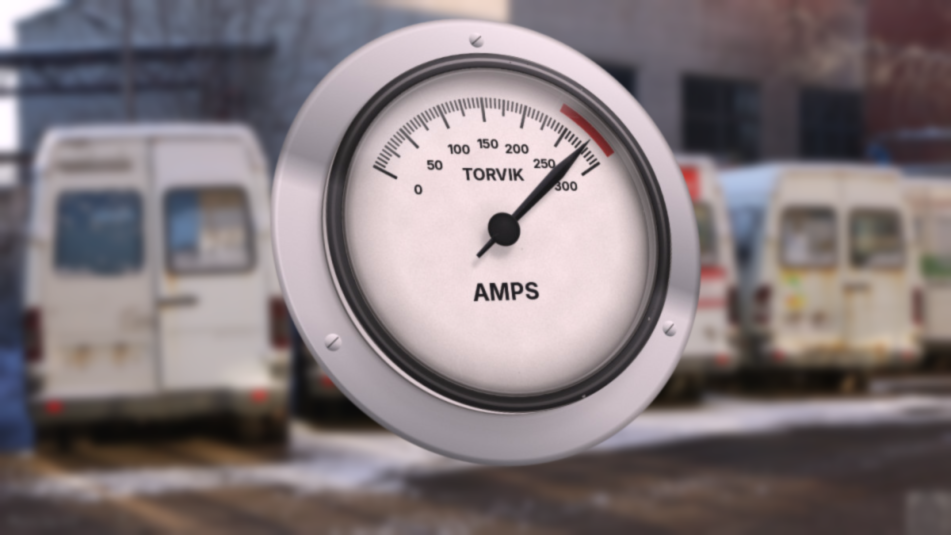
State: 275 A
